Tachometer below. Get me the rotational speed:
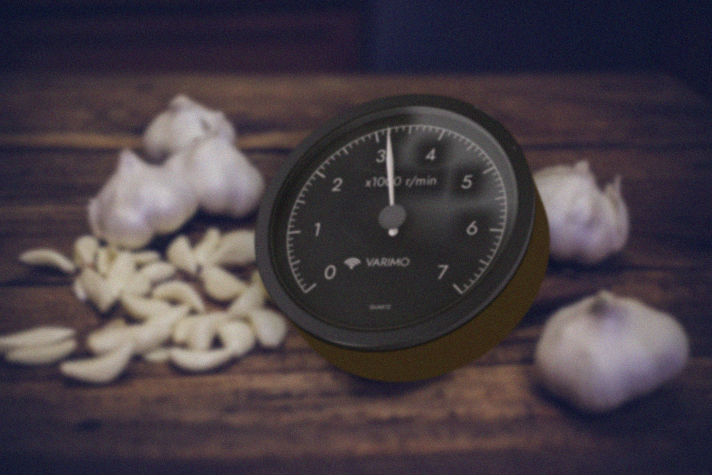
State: 3200 rpm
